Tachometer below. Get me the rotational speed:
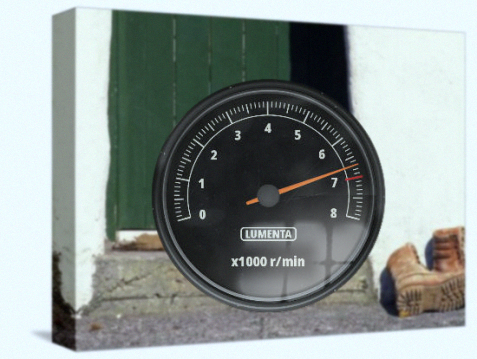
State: 6700 rpm
